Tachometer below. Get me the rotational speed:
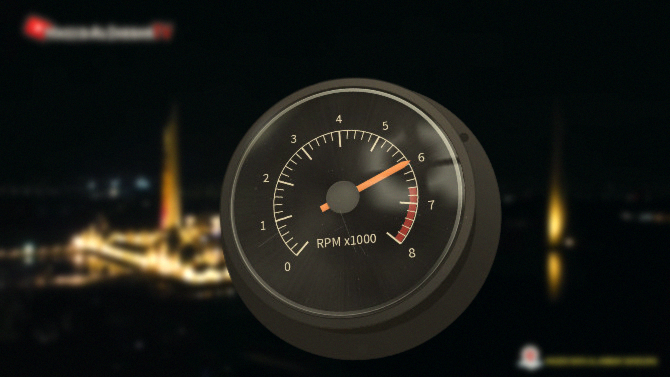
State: 6000 rpm
